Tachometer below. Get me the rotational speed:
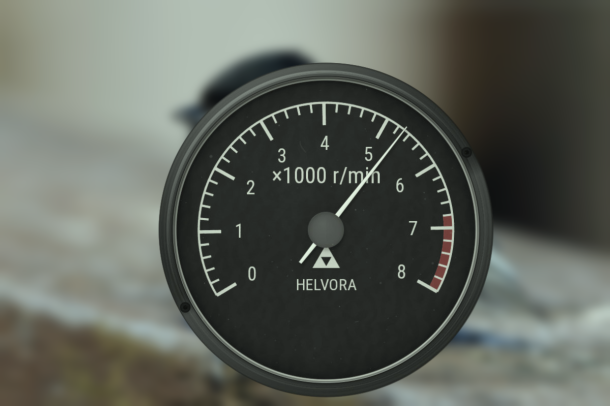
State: 5300 rpm
